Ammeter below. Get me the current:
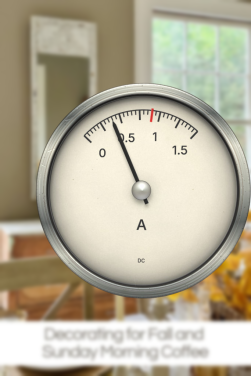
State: 0.4 A
